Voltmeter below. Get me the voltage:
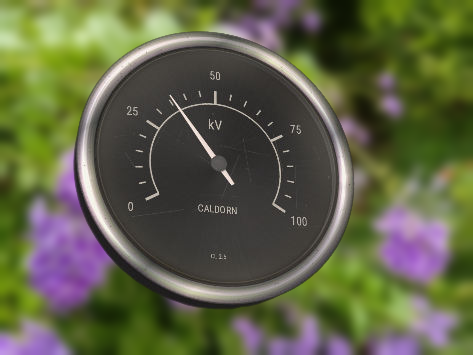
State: 35 kV
